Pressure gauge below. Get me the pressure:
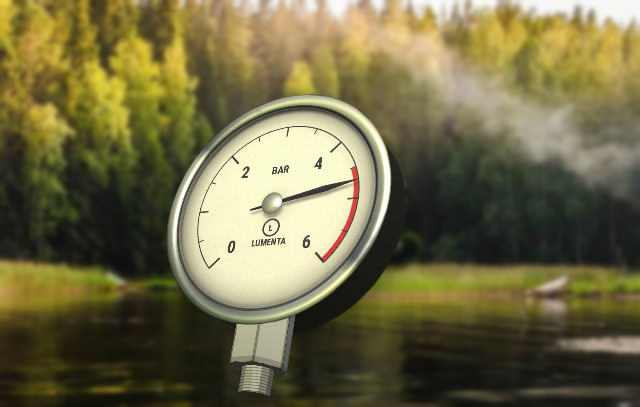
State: 4.75 bar
